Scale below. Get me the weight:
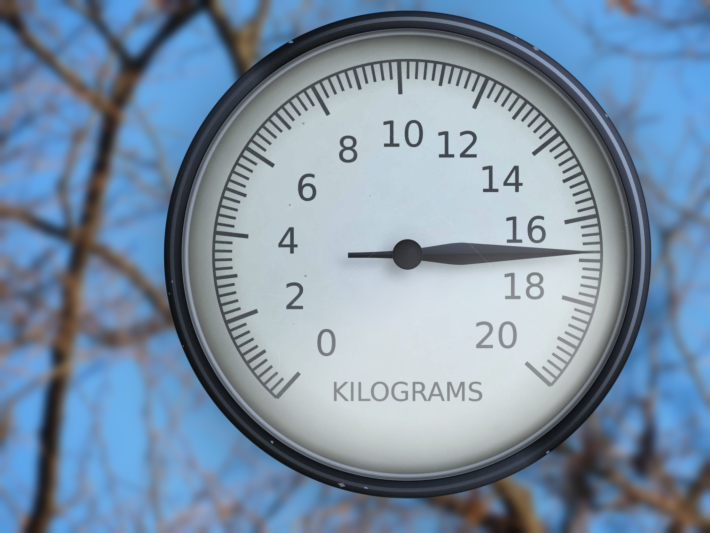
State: 16.8 kg
